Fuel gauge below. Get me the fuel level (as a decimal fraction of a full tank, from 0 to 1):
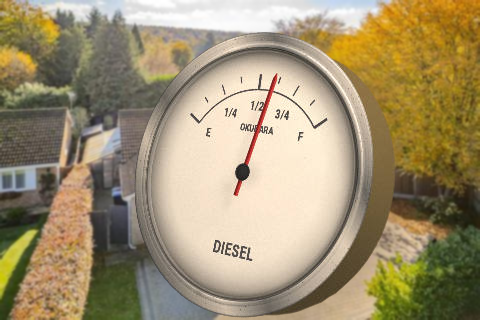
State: 0.625
